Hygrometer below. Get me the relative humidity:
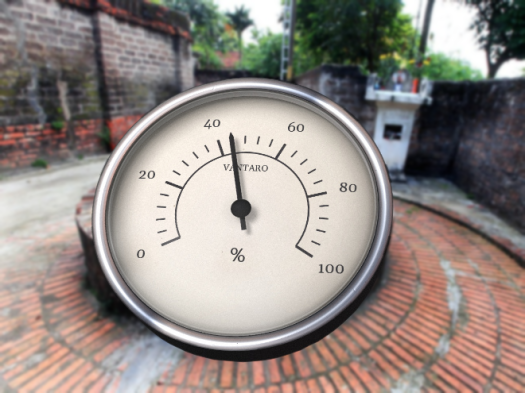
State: 44 %
